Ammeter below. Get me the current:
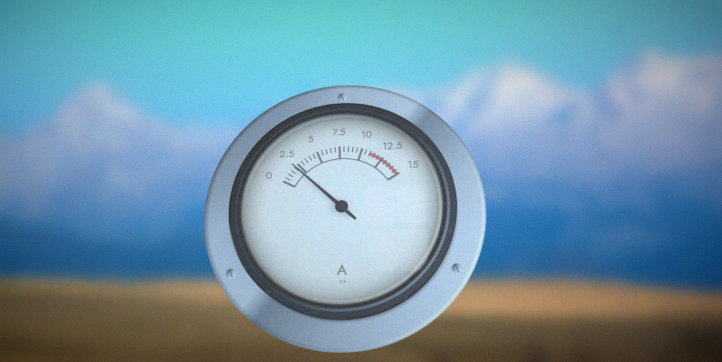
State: 2 A
